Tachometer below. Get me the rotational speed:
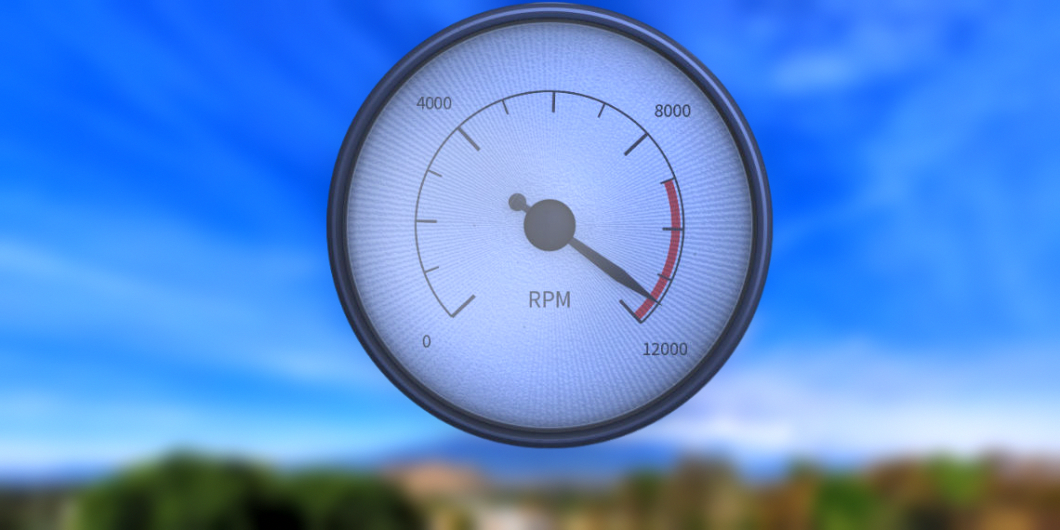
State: 11500 rpm
